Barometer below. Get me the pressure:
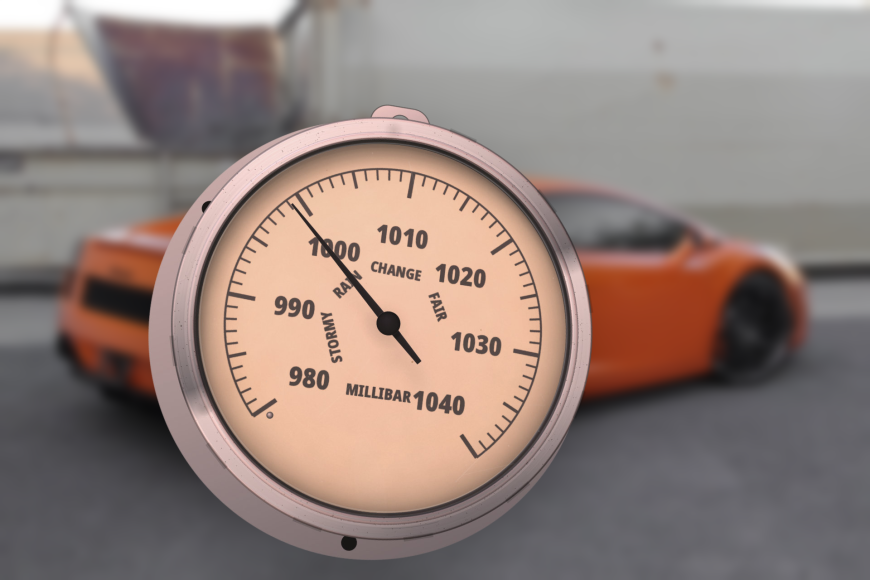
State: 999 mbar
